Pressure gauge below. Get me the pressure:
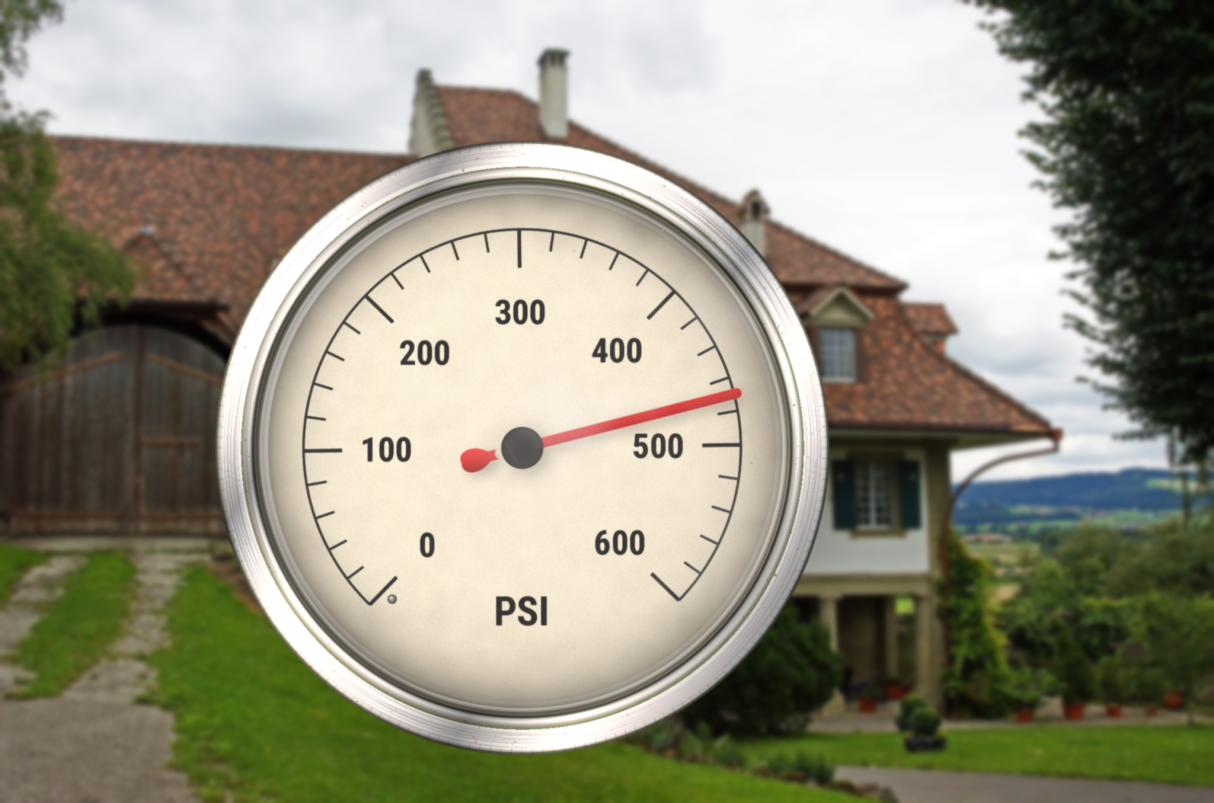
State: 470 psi
